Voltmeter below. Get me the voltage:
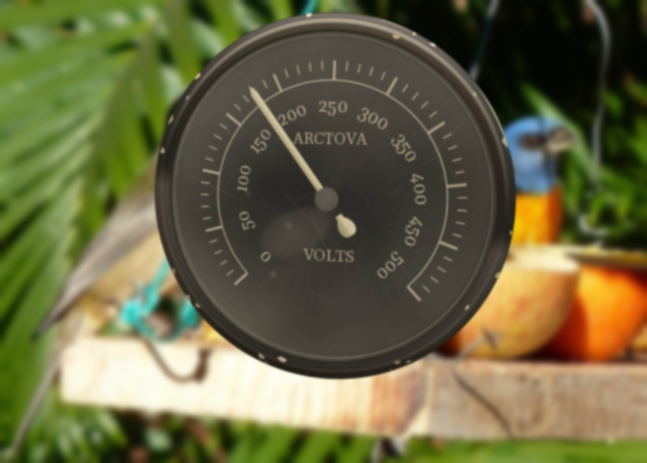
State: 180 V
